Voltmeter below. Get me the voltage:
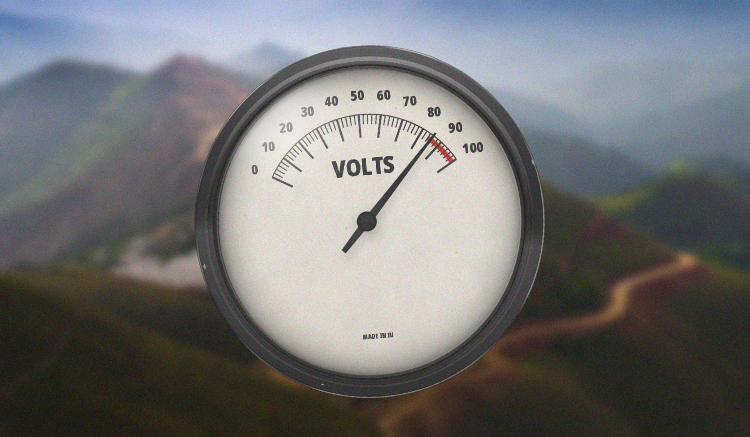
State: 86 V
